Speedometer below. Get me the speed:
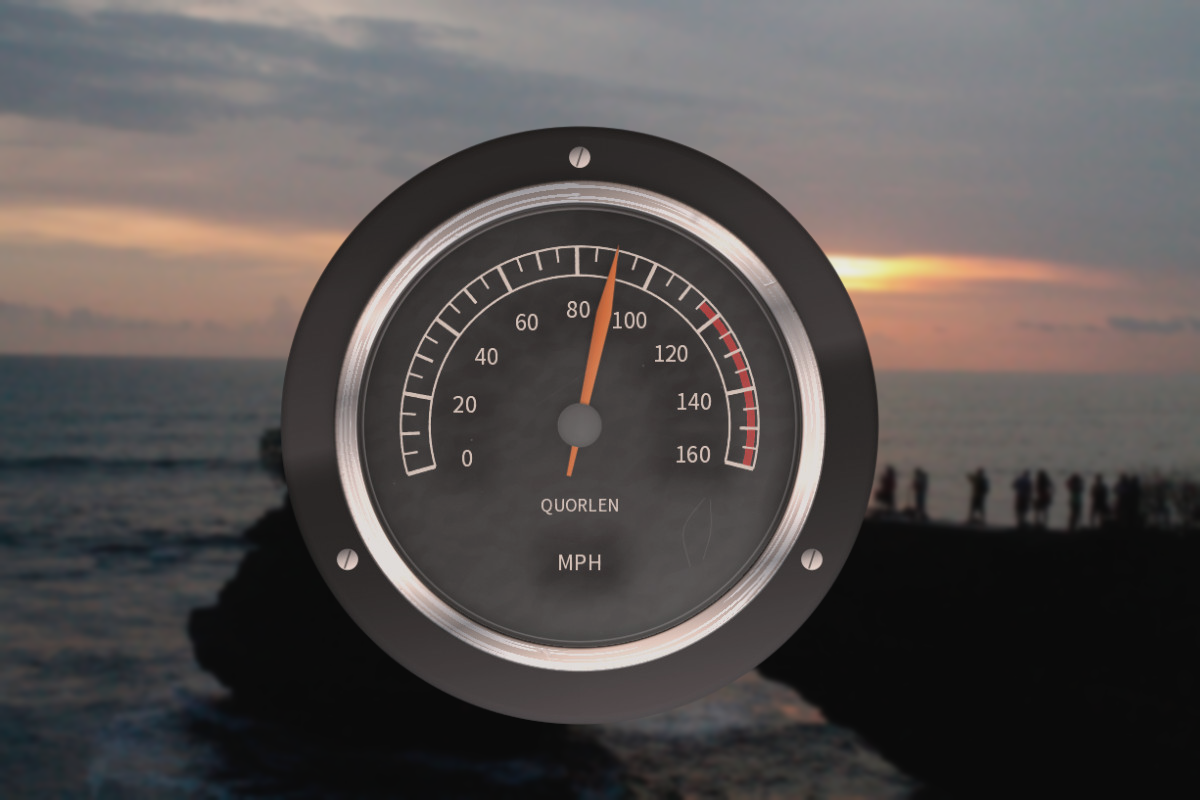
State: 90 mph
